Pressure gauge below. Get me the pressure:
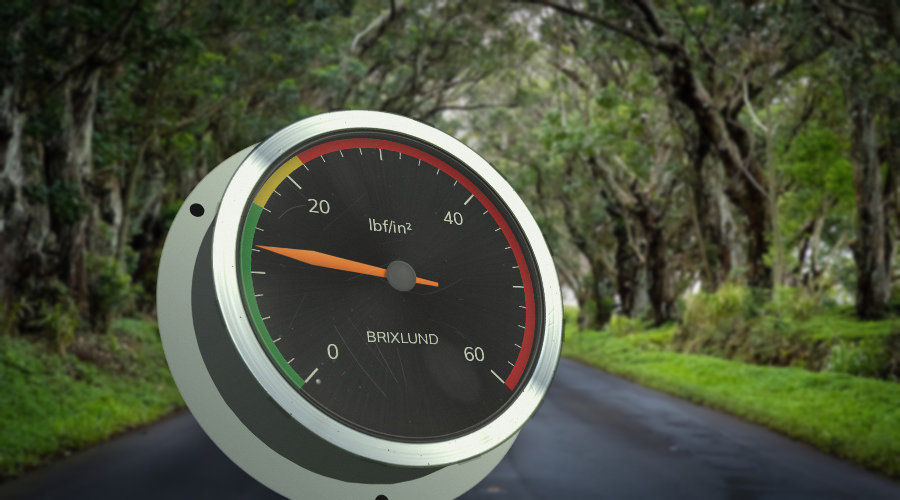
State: 12 psi
